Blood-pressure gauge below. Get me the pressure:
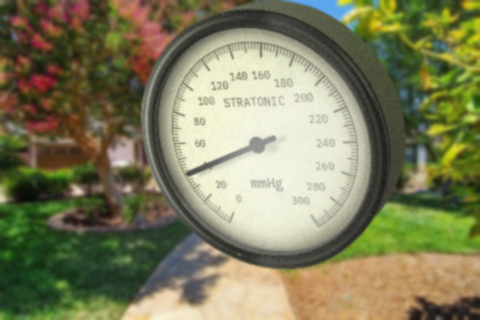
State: 40 mmHg
